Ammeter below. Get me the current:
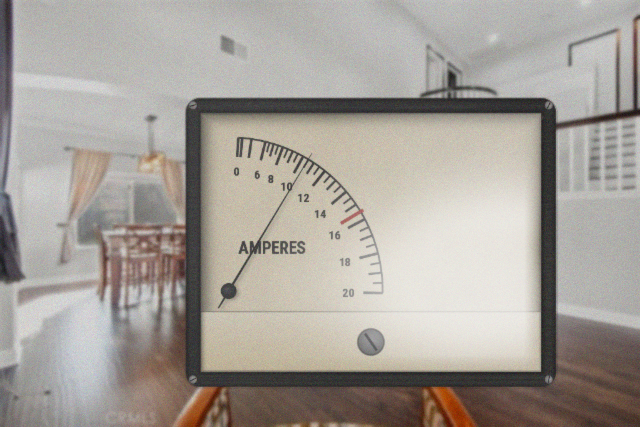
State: 10.5 A
